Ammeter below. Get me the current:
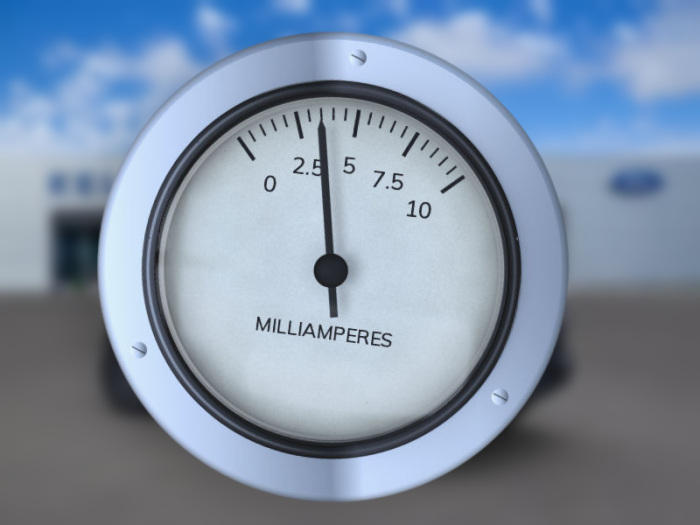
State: 3.5 mA
